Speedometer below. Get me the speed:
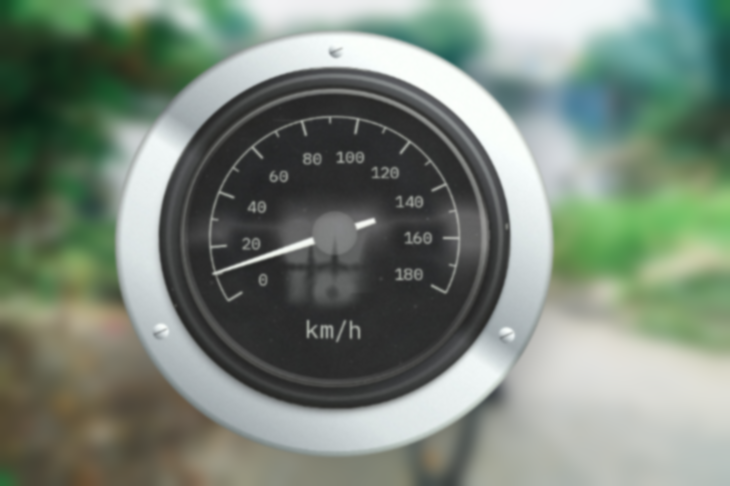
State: 10 km/h
